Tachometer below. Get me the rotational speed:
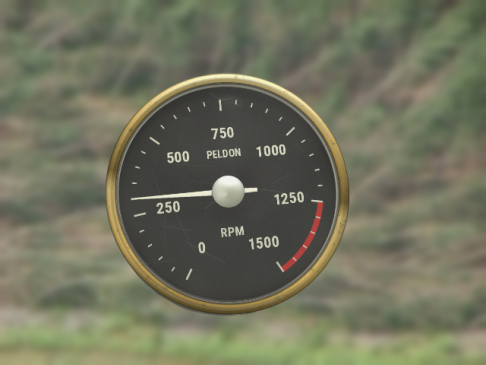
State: 300 rpm
